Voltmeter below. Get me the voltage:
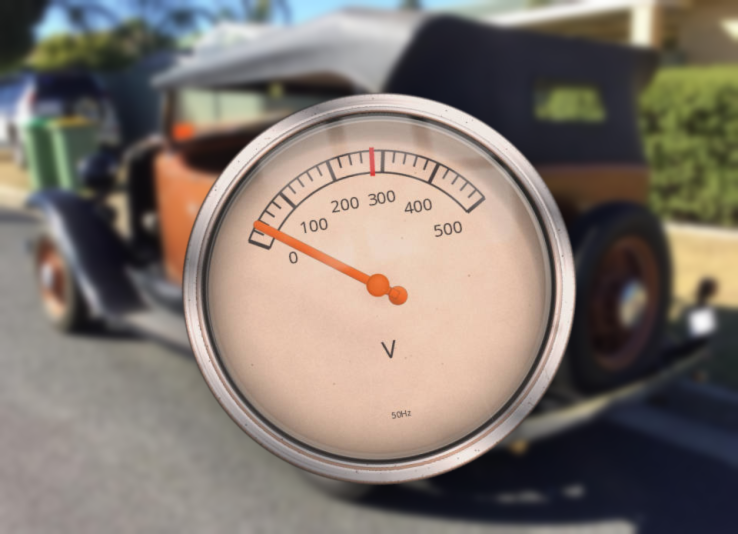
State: 30 V
